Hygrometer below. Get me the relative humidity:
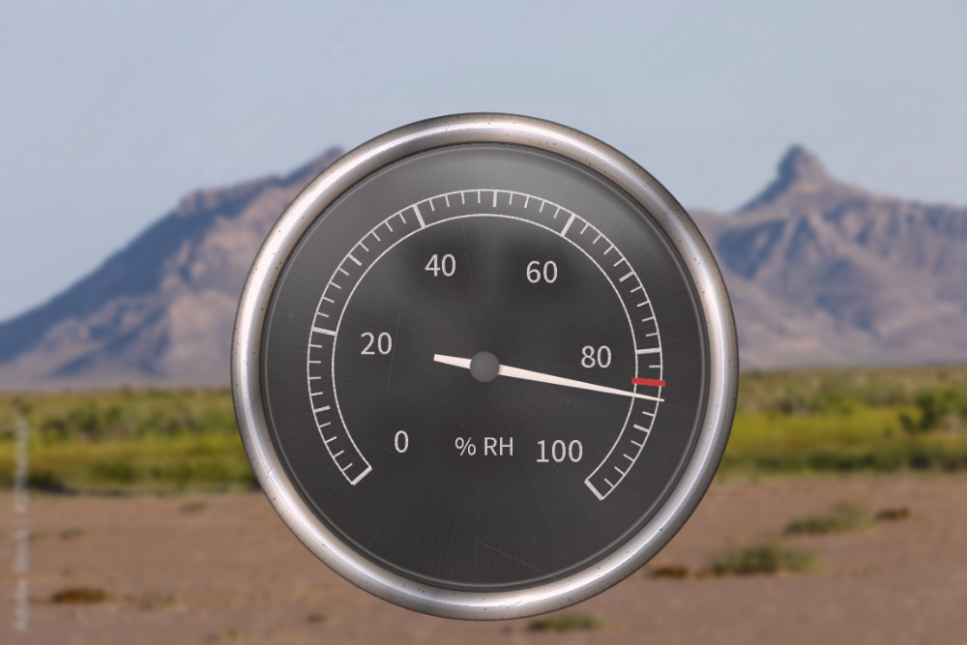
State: 86 %
